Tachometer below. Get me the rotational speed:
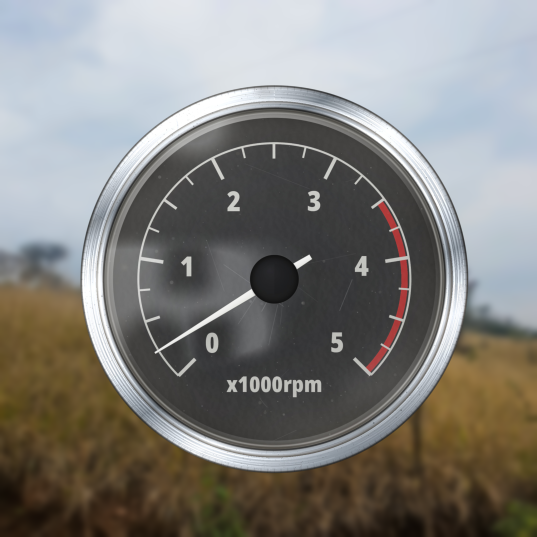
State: 250 rpm
